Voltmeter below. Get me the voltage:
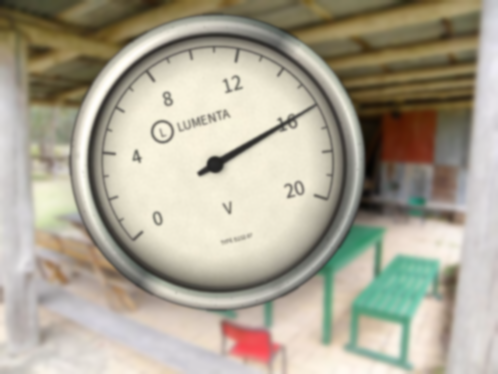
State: 16 V
